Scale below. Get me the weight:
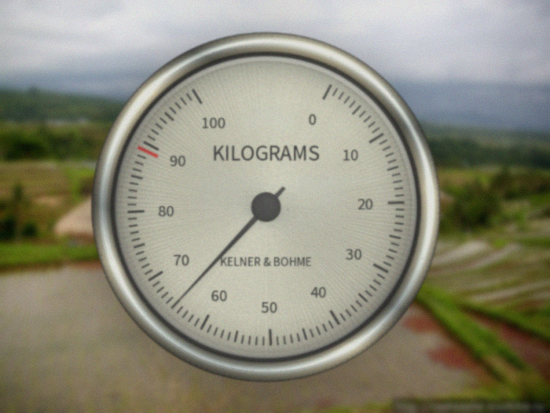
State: 65 kg
